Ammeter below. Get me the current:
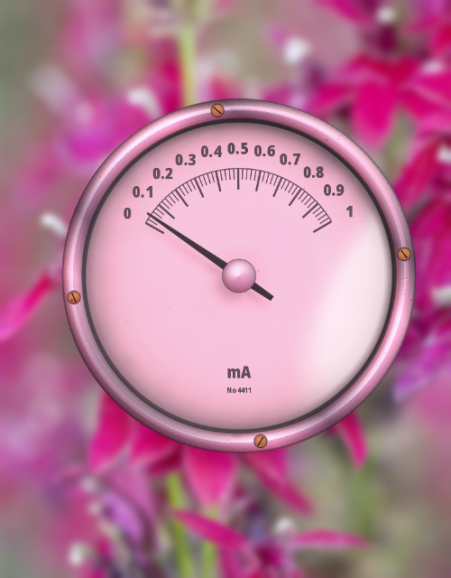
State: 0.04 mA
